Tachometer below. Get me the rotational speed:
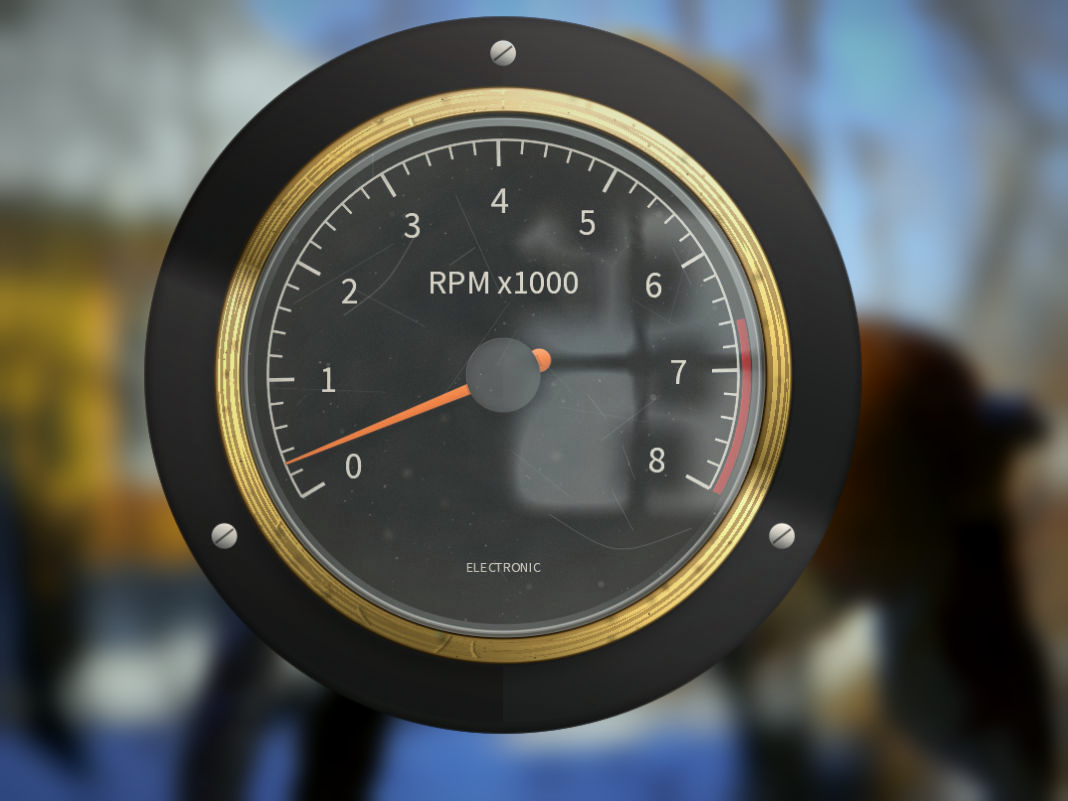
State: 300 rpm
